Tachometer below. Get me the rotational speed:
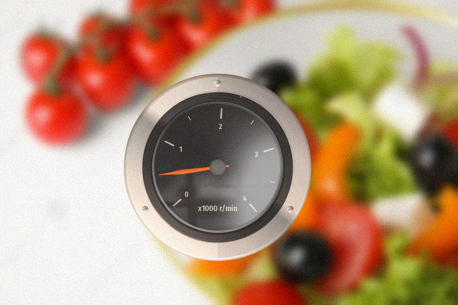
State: 500 rpm
